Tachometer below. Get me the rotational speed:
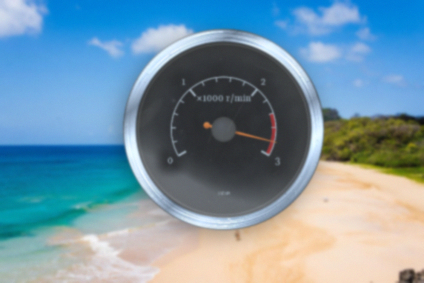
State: 2800 rpm
